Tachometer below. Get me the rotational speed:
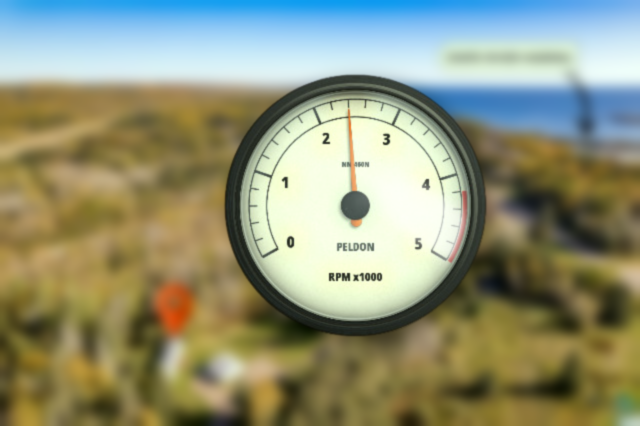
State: 2400 rpm
